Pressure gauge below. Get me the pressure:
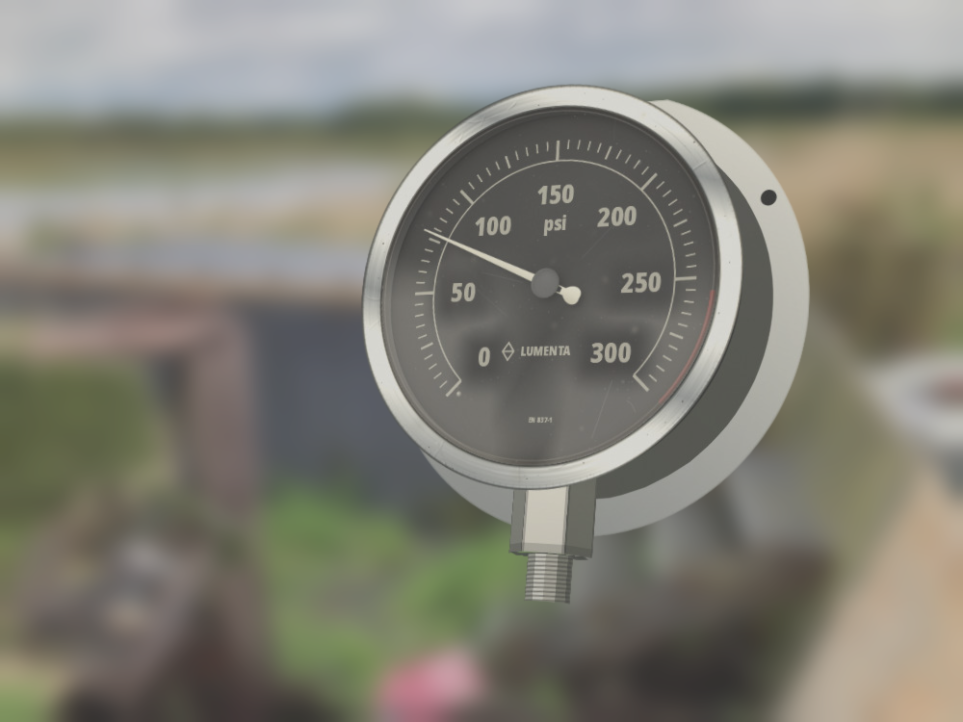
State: 77.5 psi
